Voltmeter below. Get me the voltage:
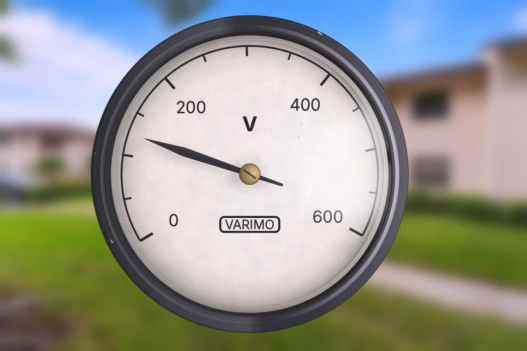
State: 125 V
